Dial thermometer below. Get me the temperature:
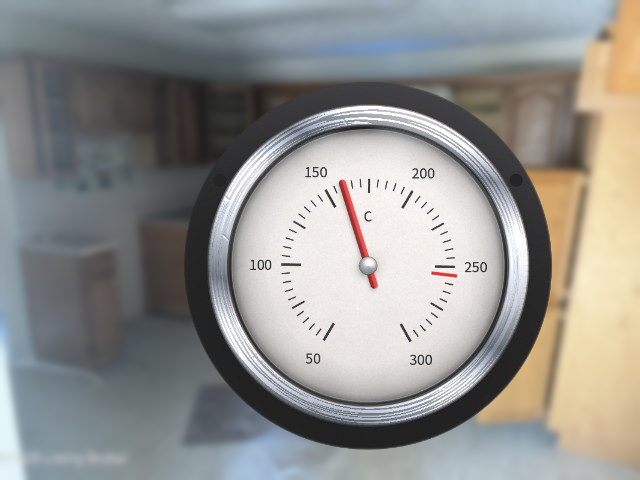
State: 160 °C
